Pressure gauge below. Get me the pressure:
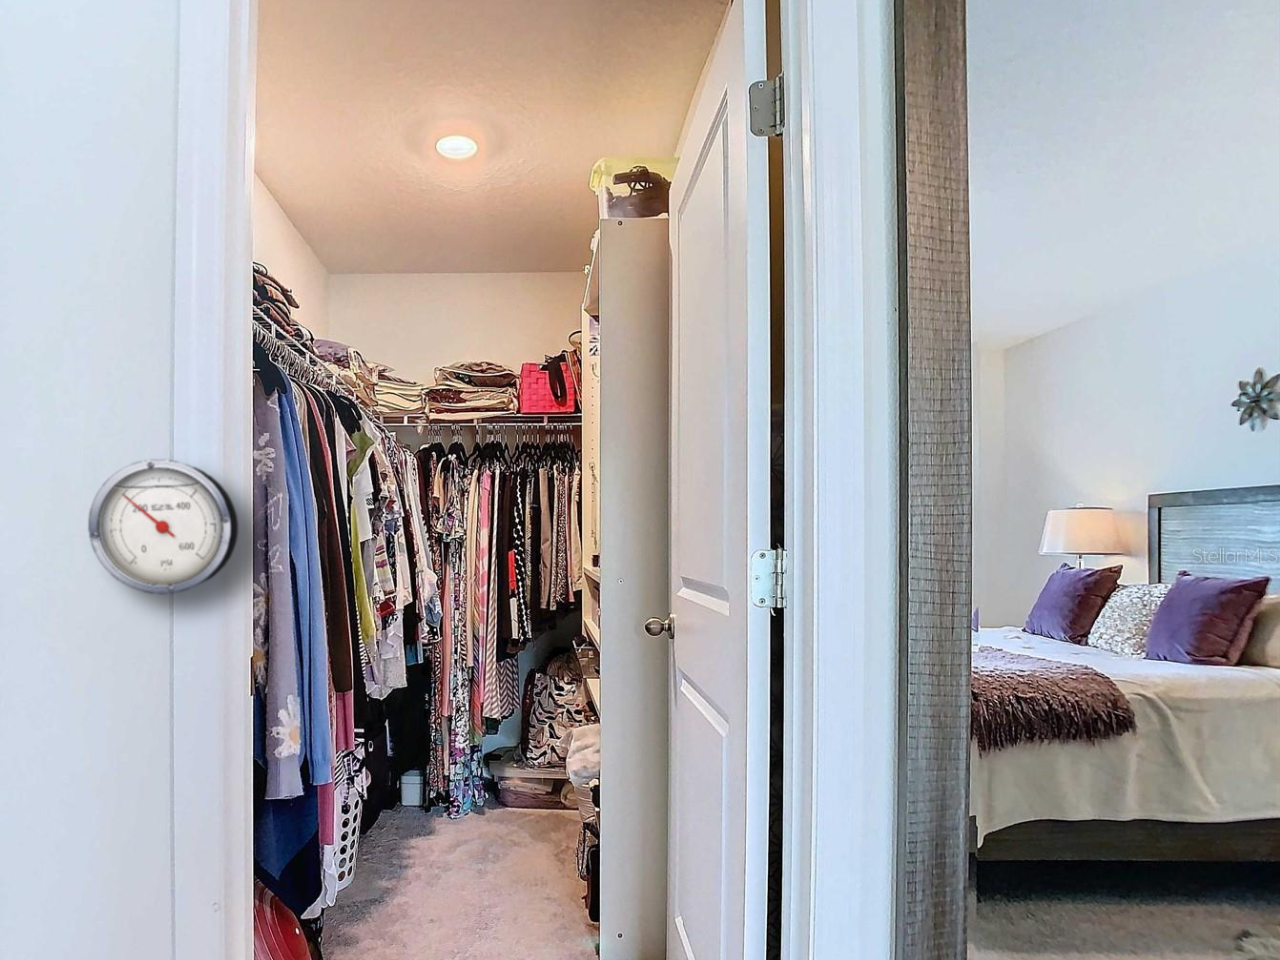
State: 200 psi
